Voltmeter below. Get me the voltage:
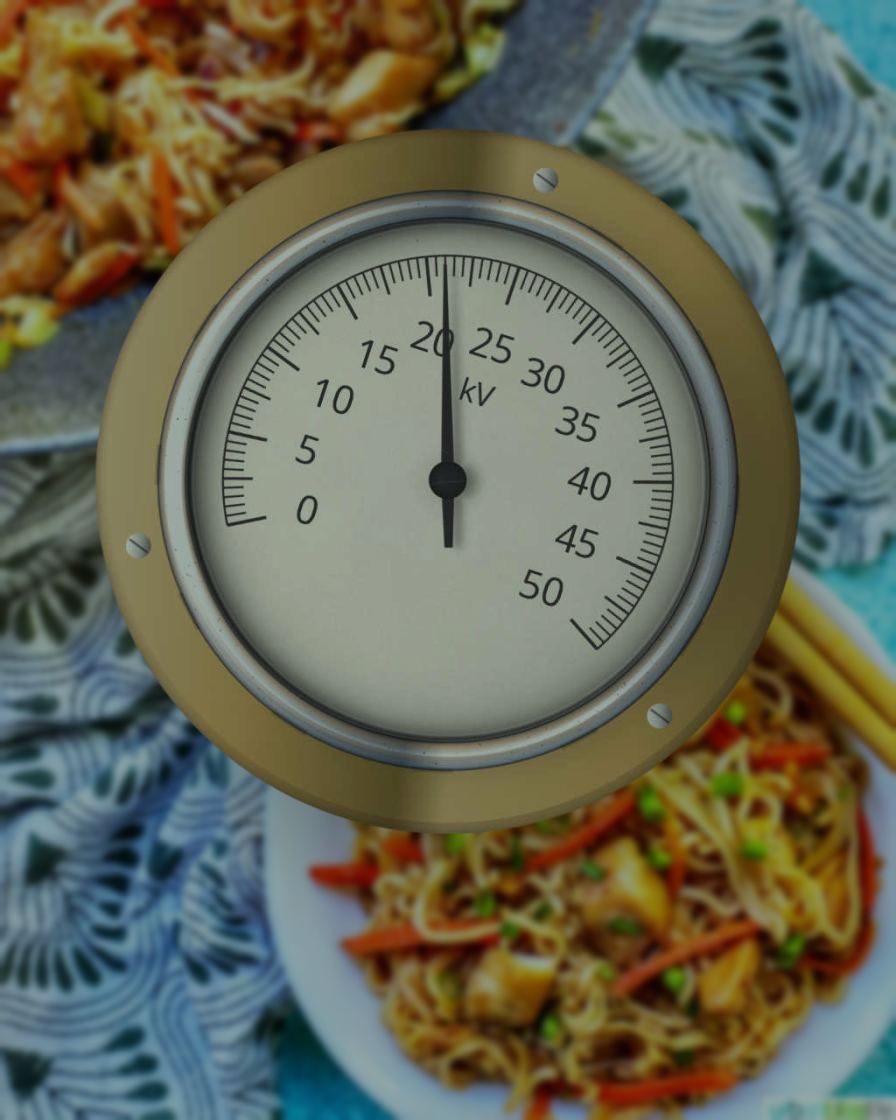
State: 21 kV
